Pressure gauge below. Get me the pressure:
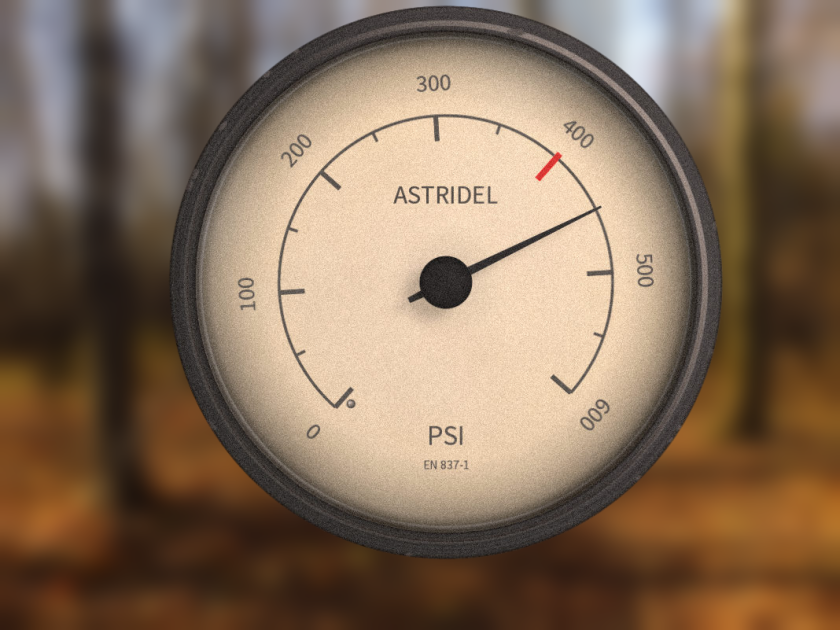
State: 450 psi
